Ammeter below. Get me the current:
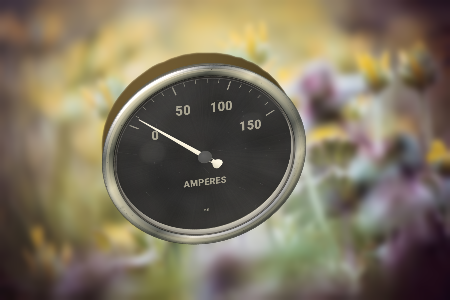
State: 10 A
